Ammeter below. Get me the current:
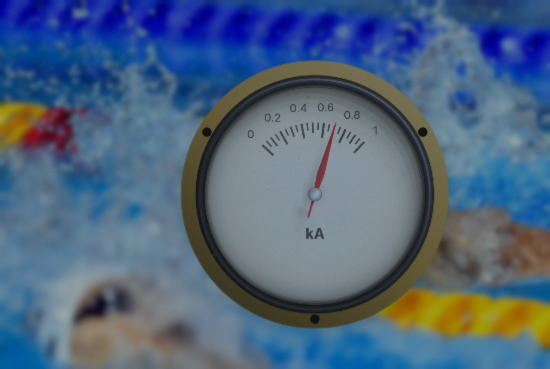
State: 0.7 kA
